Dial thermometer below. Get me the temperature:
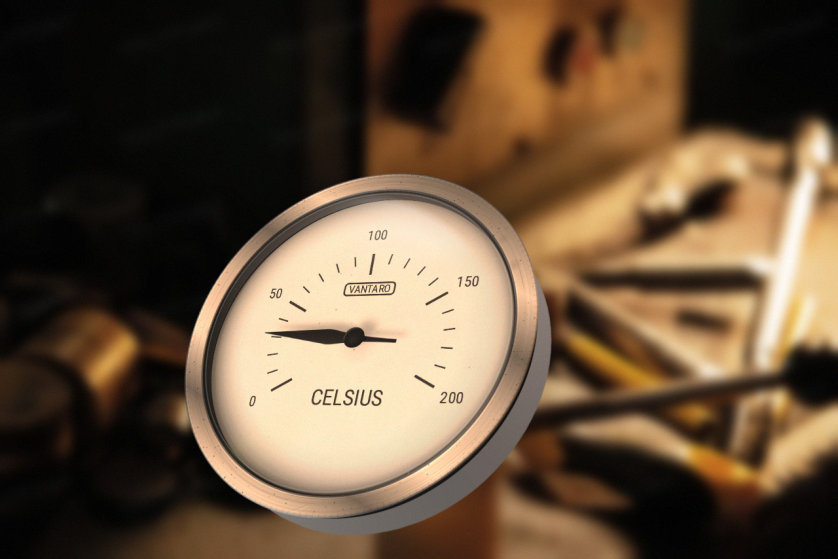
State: 30 °C
